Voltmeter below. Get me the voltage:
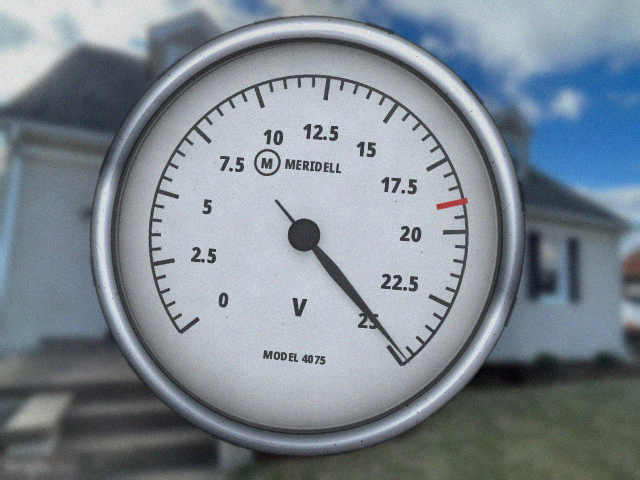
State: 24.75 V
